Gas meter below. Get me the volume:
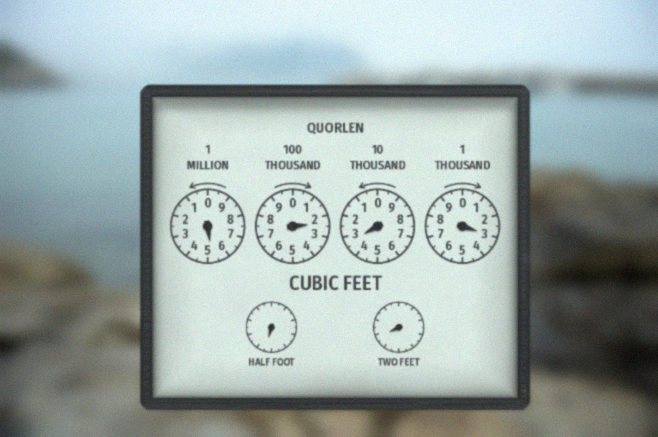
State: 523300 ft³
